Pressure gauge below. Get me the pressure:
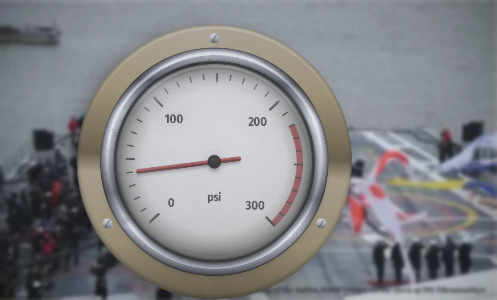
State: 40 psi
